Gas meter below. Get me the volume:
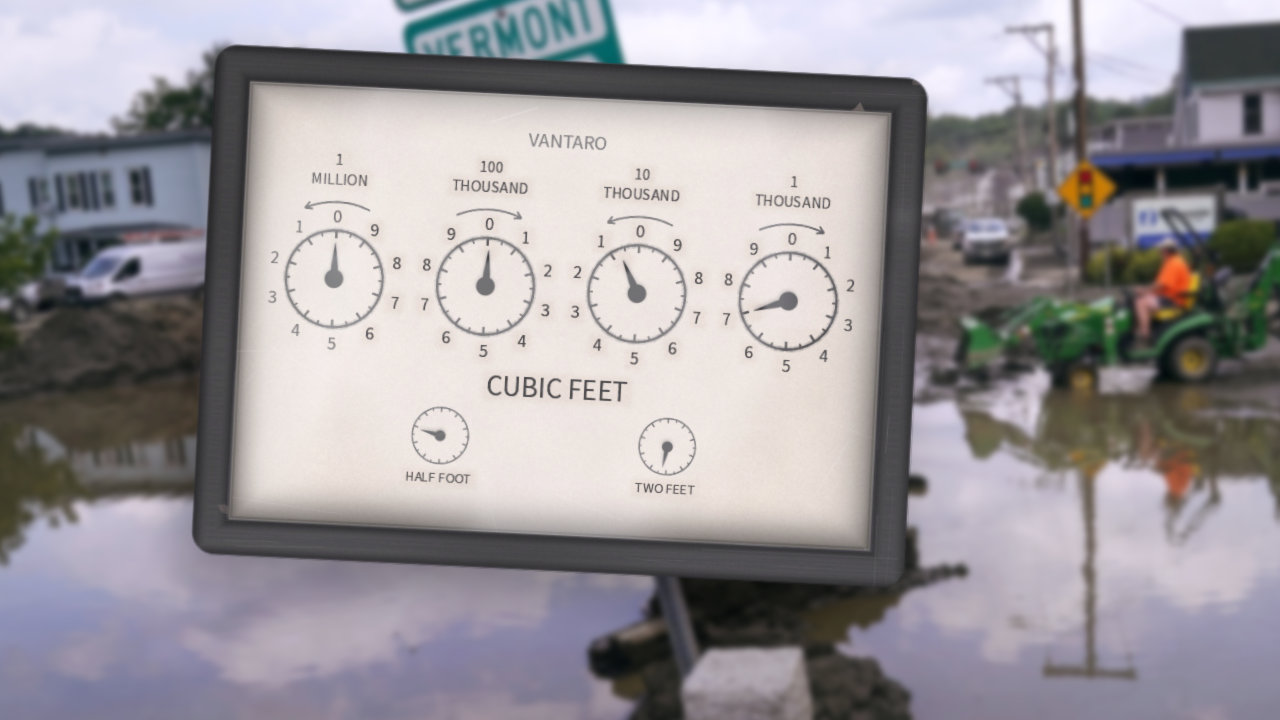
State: 700 ft³
